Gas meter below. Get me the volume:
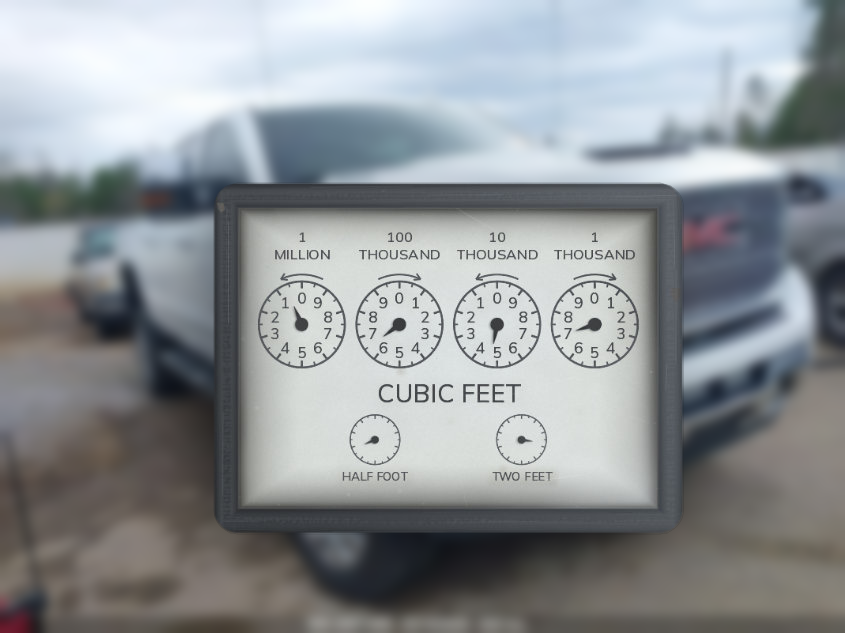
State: 64700 ft³
